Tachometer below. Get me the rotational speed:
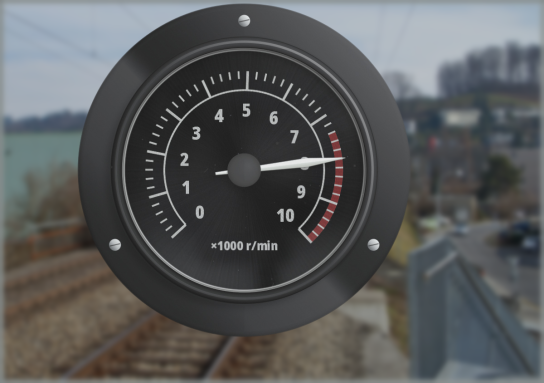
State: 8000 rpm
